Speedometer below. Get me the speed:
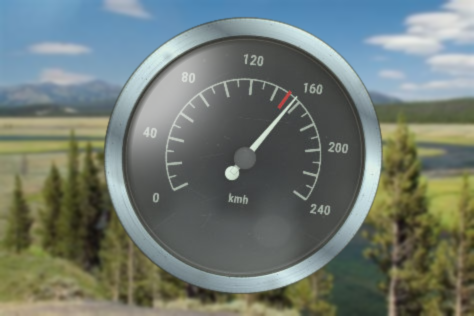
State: 155 km/h
